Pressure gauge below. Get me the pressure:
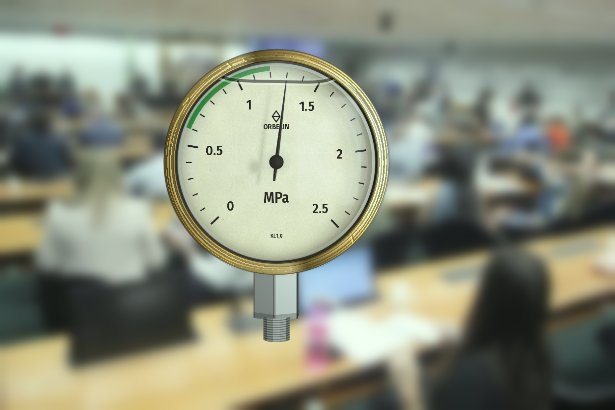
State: 1.3 MPa
